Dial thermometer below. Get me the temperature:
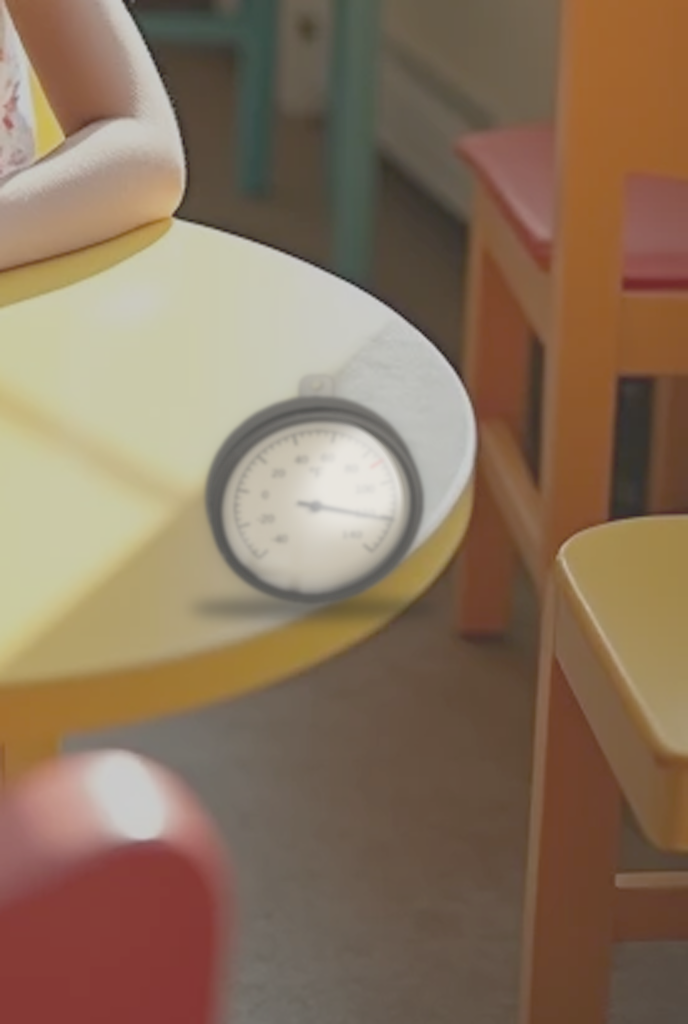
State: 120 °F
